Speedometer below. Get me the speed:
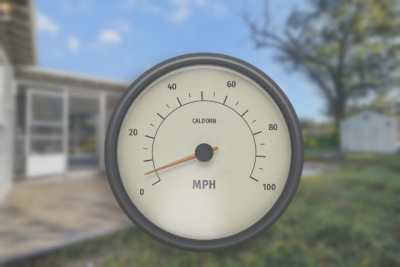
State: 5 mph
